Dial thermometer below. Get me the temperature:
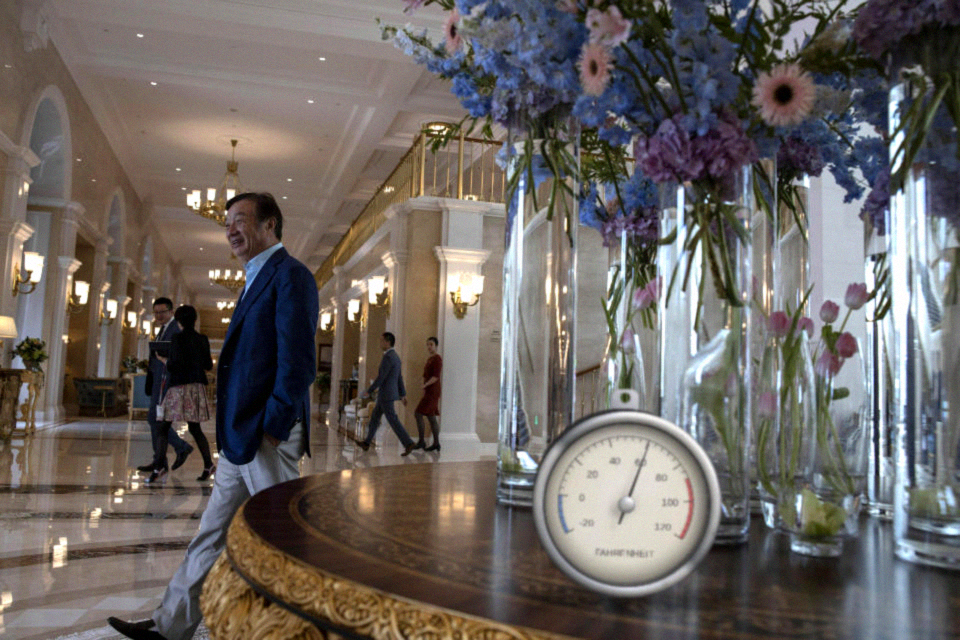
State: 60 °F
